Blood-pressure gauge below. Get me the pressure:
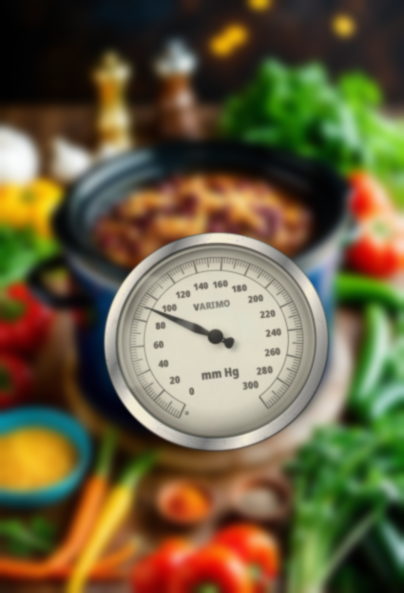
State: 90 mmHg
